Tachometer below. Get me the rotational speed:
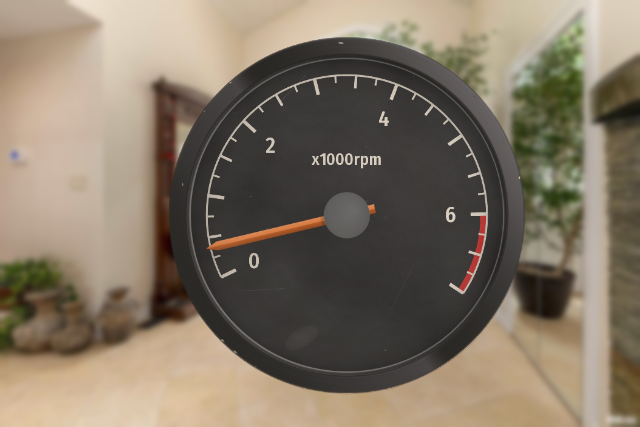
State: 375 rpm
